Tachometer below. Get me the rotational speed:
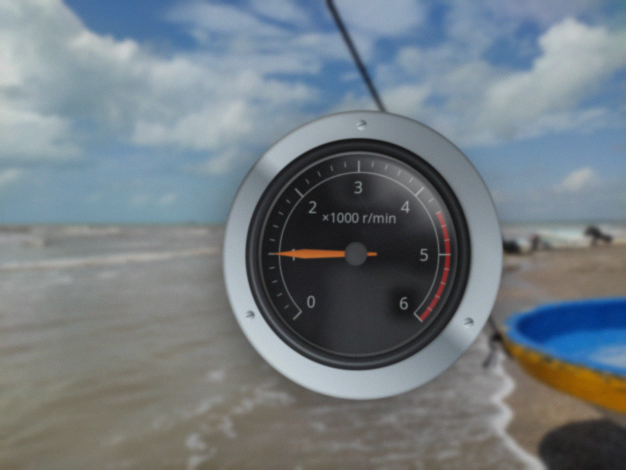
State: 1000 rpm
